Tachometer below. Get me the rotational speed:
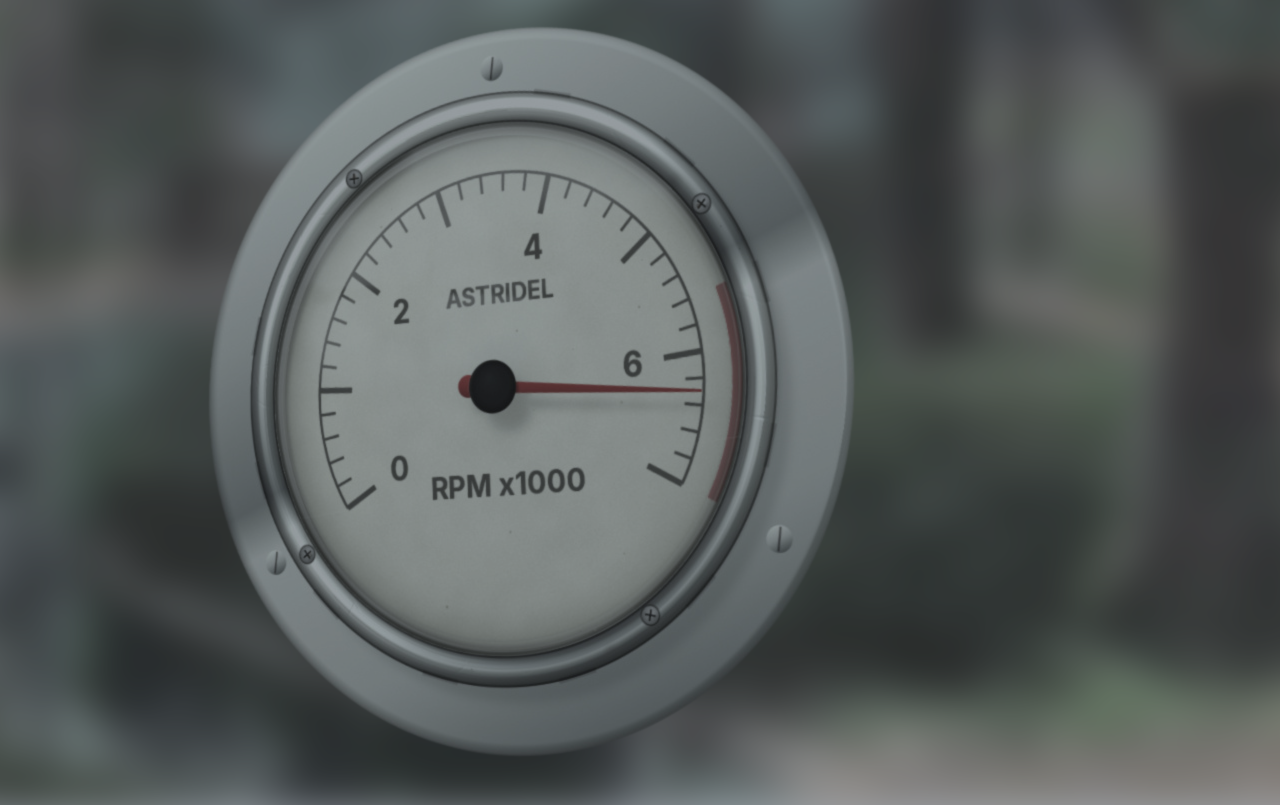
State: 6300 rpm
